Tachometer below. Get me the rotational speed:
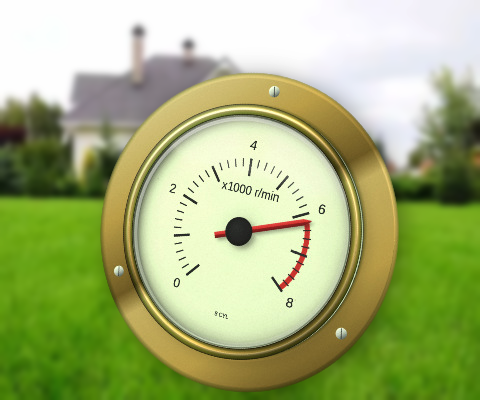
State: 6200 rpm
